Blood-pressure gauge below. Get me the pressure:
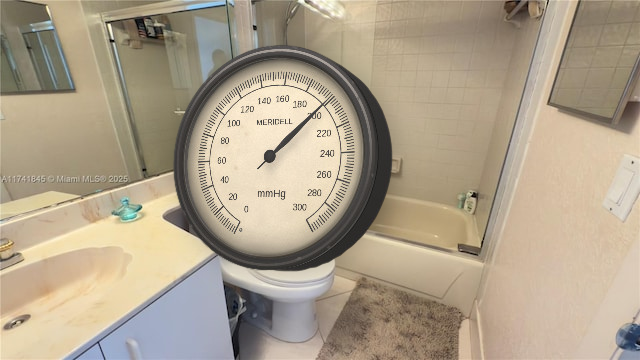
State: 200 mmHg
